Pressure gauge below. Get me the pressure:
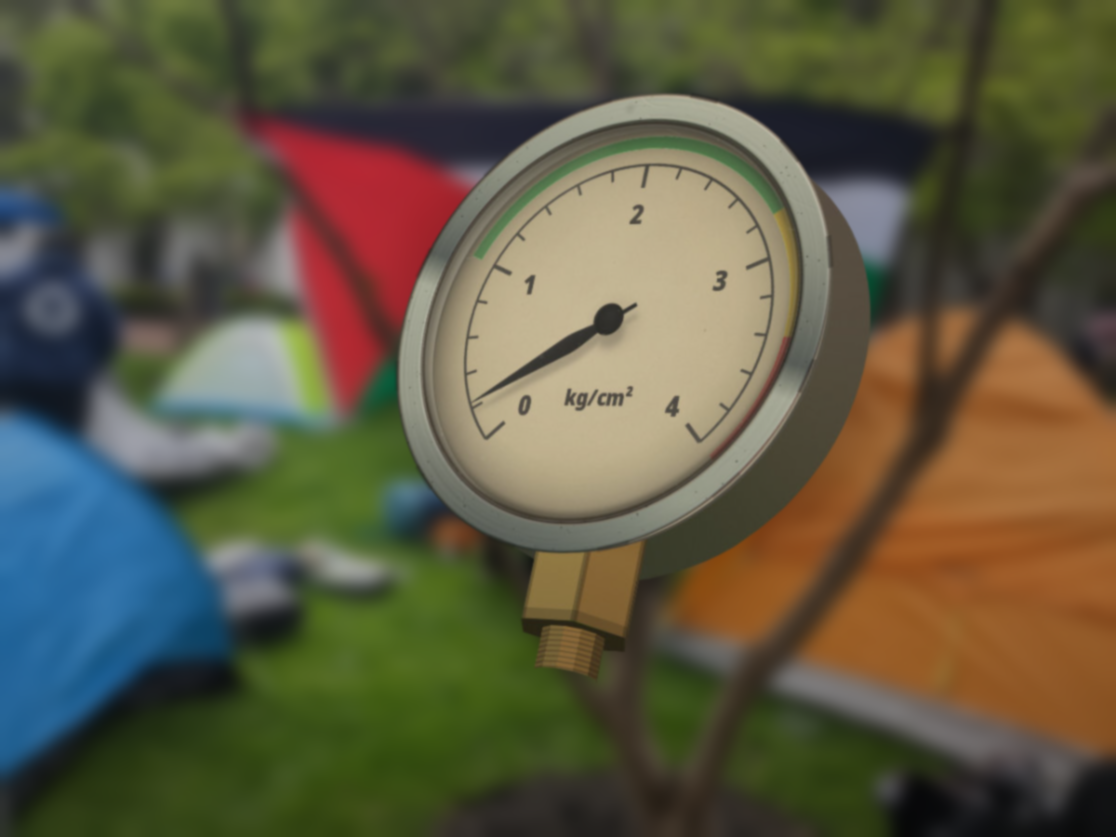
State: 0.2 kg/cm²
